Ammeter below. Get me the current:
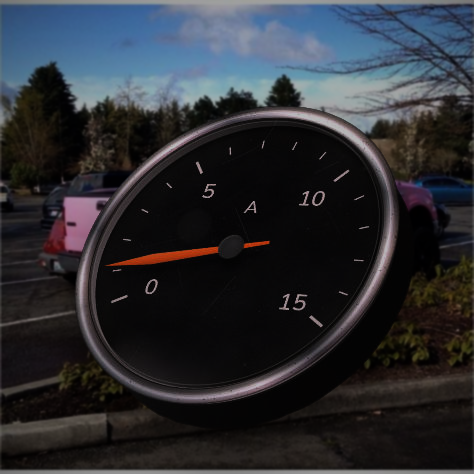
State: 1 A
